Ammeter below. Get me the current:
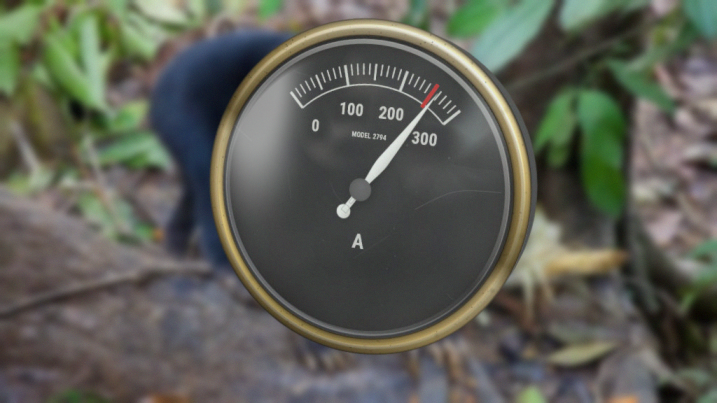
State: 260 A
